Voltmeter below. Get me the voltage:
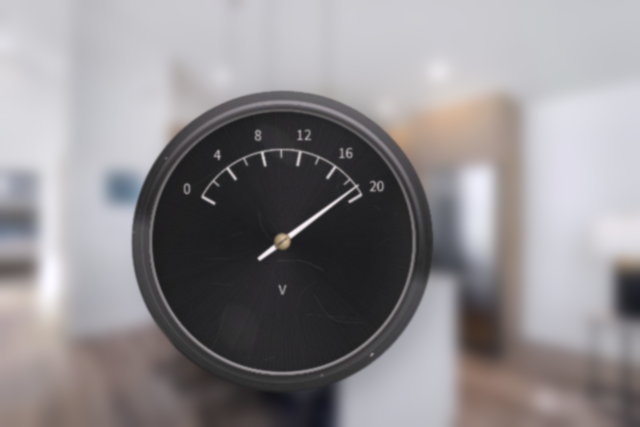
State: 19 V
